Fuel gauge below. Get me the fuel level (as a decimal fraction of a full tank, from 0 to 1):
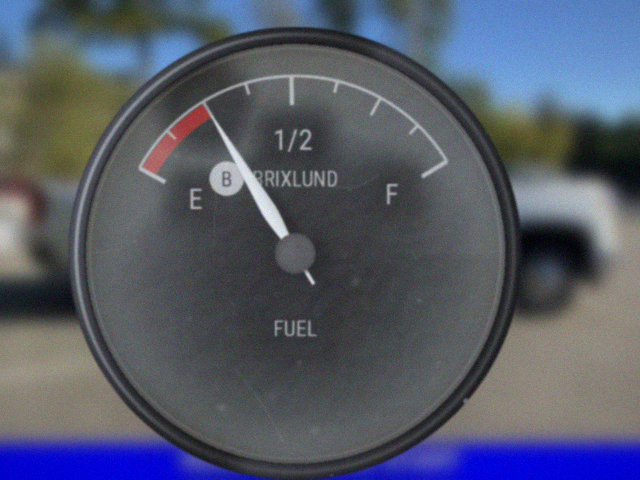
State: 0.25
